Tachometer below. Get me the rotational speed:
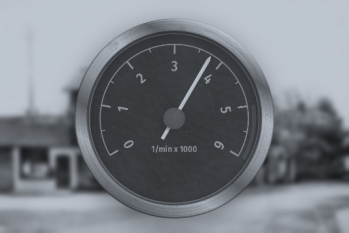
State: 3750 rpm
